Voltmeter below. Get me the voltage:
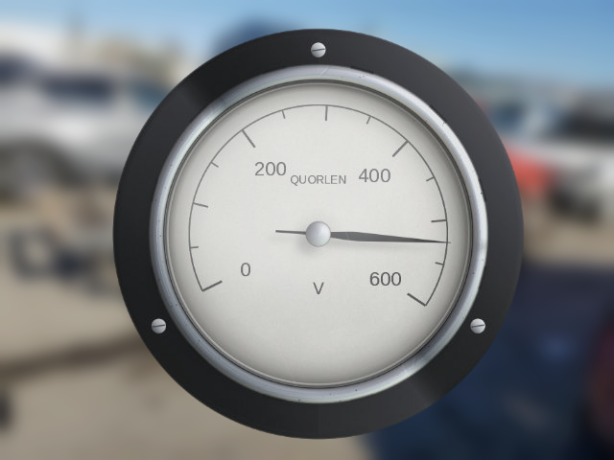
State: 525 V
